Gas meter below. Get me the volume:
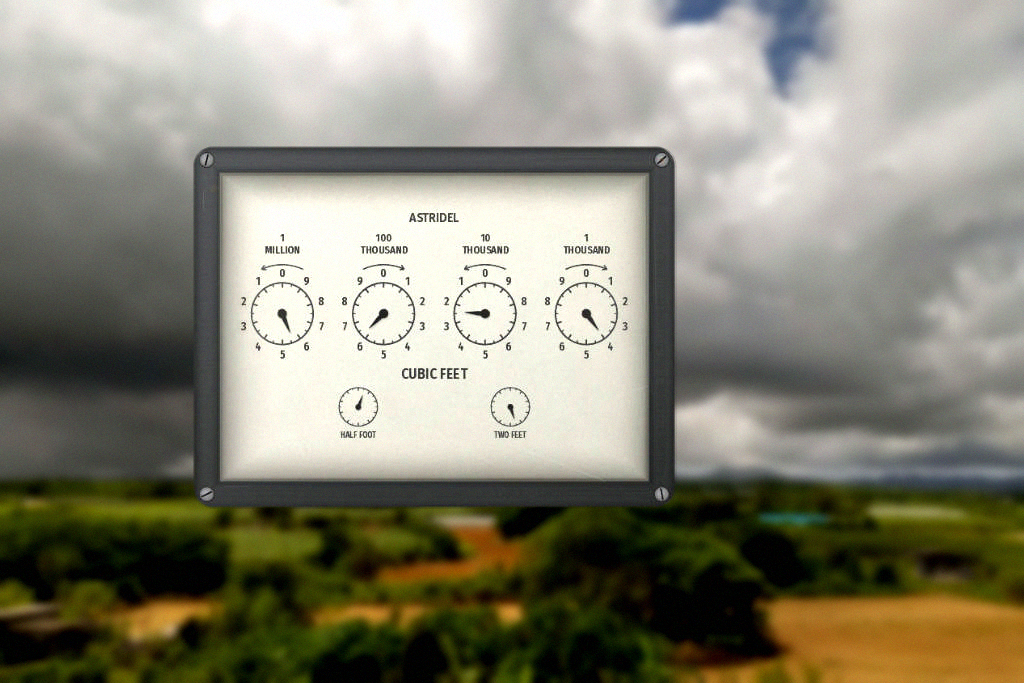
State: 562400 ft³
